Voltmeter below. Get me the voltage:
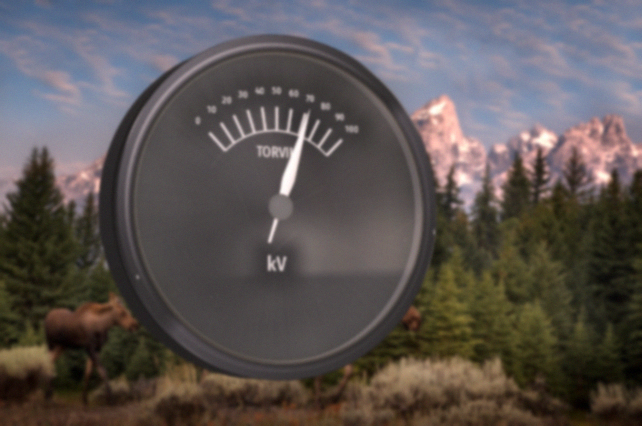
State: 70 kV
